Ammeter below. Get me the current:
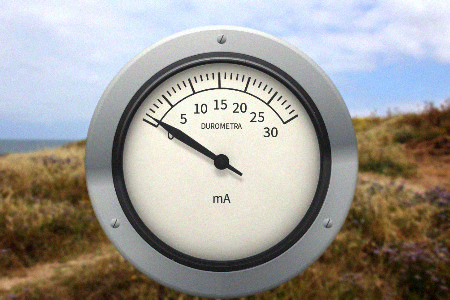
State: 1 mA
